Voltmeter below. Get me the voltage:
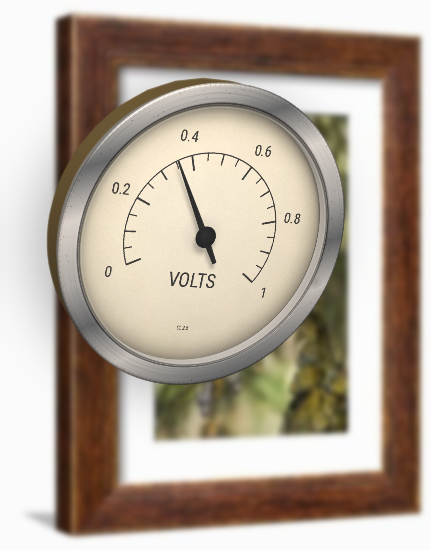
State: 0.35 V
